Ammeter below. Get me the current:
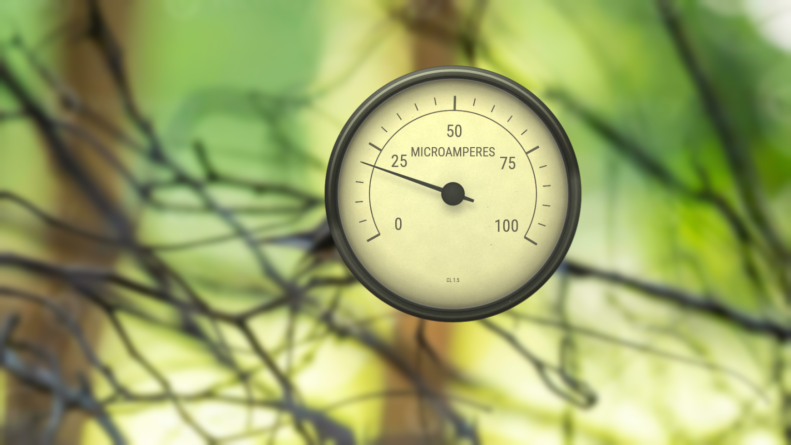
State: 20 µA
